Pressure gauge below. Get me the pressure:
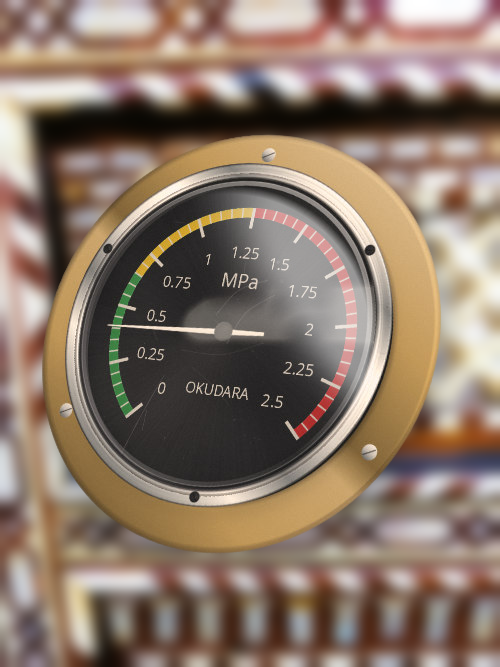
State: 0.4 MPa
